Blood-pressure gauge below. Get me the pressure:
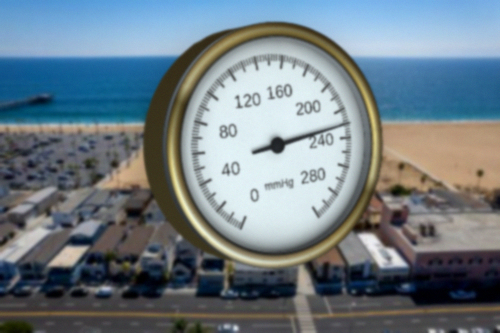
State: 230 mmHg
